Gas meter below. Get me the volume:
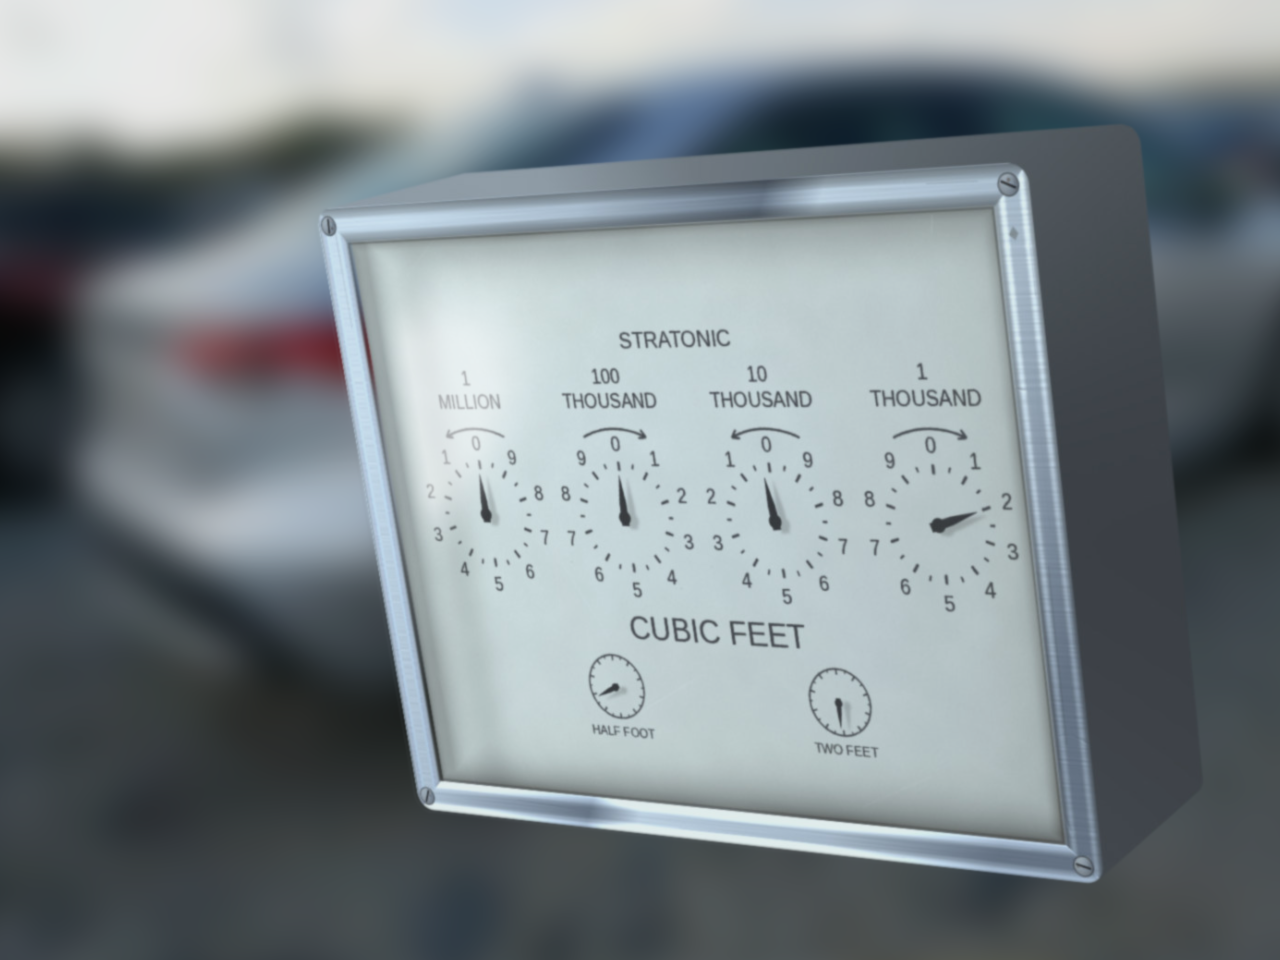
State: 200 ft³
